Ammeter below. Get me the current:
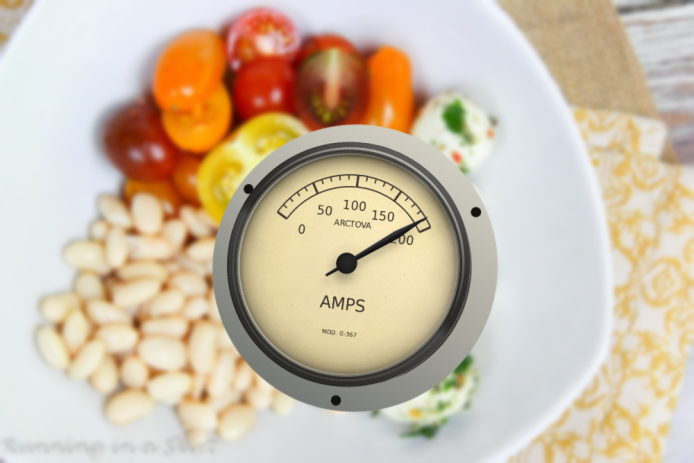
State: 190 A
